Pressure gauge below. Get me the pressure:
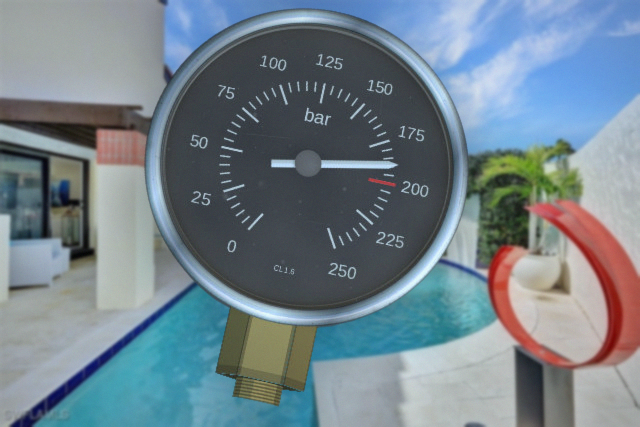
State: 190 bar
